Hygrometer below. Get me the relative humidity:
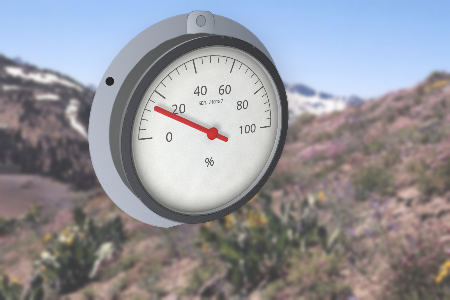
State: 14 %
